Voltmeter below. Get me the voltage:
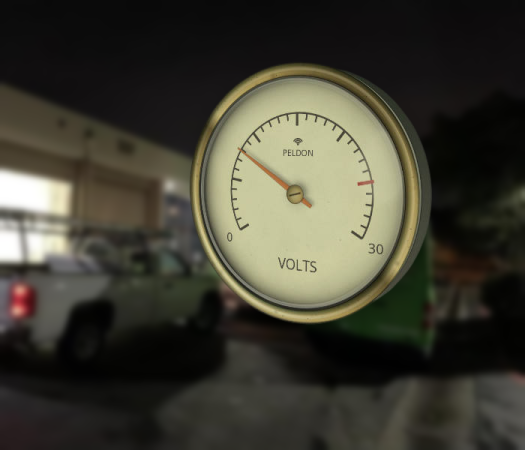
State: 8 V
